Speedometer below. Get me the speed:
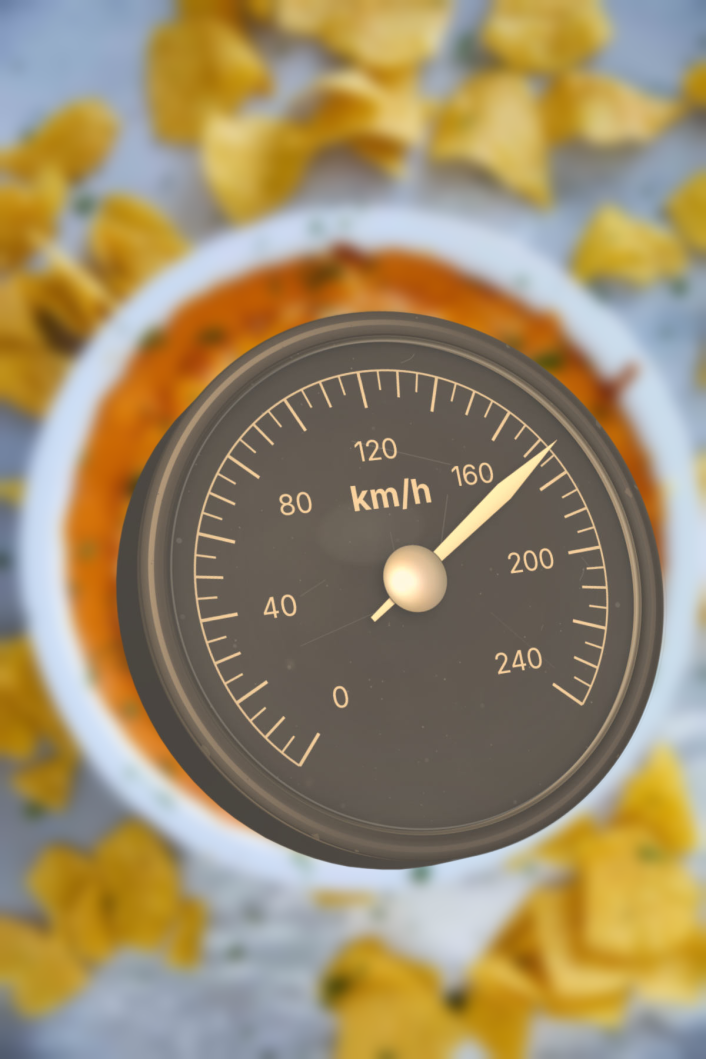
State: 172.5 km/h
